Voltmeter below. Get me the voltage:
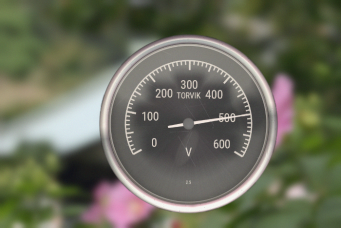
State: 500 V
